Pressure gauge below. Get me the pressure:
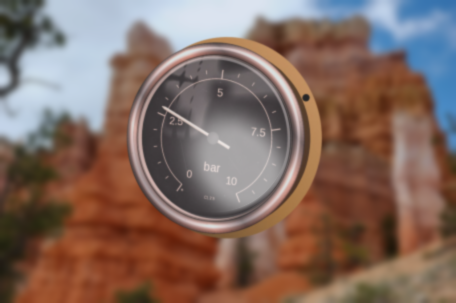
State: 2.75 bar
